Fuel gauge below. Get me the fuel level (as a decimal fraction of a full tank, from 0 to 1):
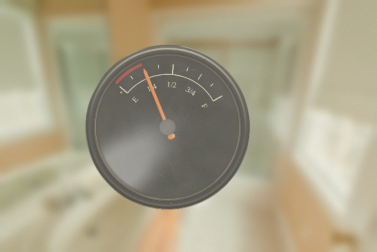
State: 0.25
